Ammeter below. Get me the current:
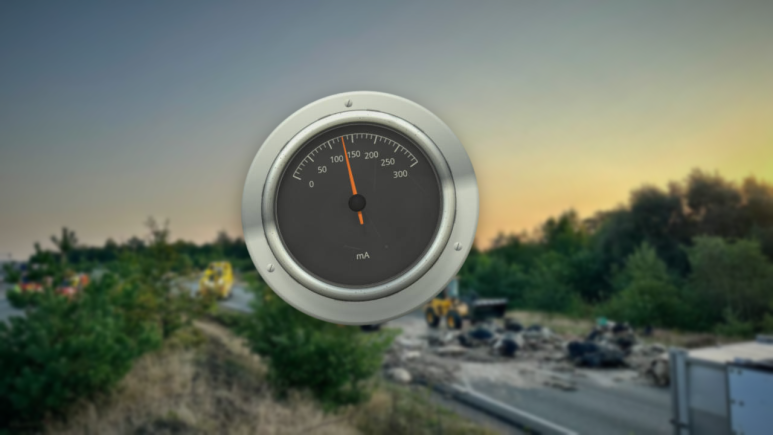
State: 130 mA
